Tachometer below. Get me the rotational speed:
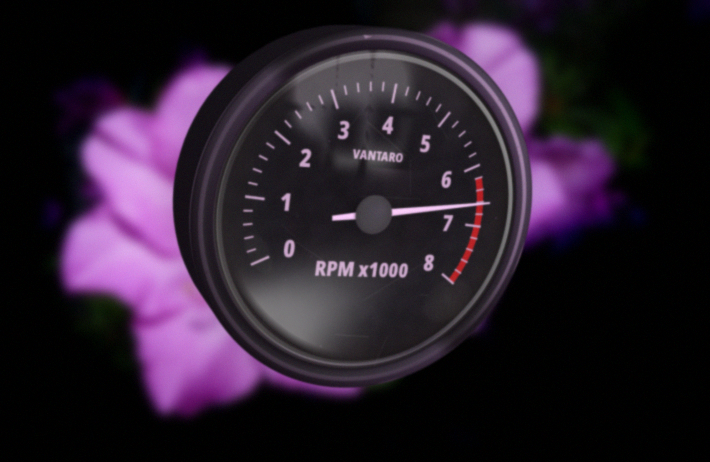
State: 6600 rpm
